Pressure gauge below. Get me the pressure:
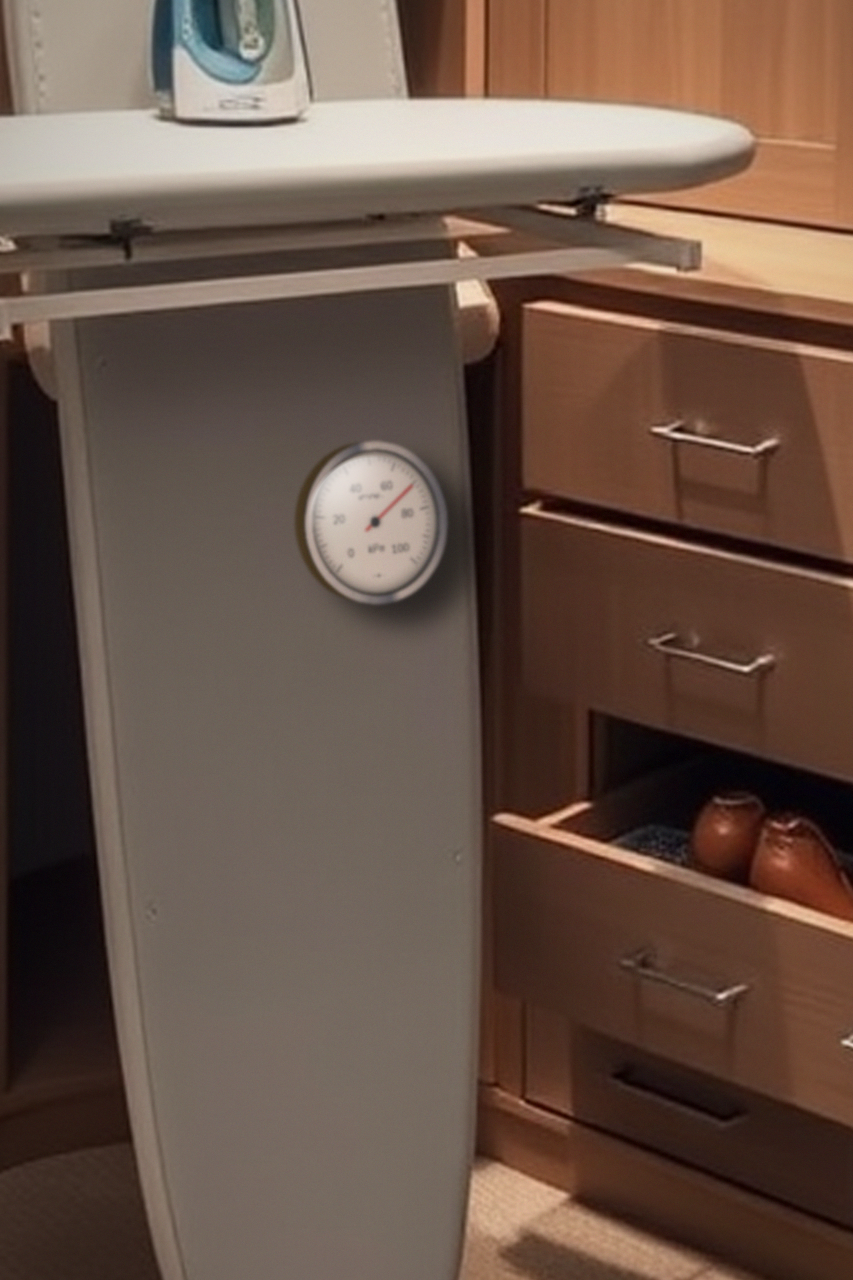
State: 70 kPa
